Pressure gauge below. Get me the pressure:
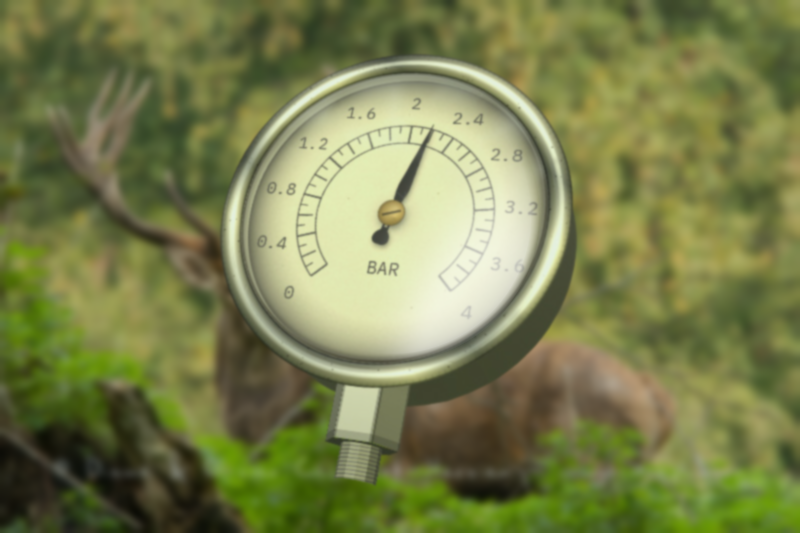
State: 2.2 bar
